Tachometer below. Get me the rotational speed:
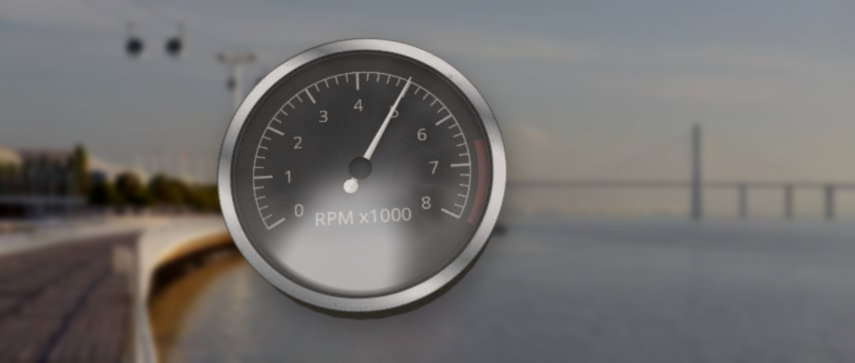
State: 5000 rpm
